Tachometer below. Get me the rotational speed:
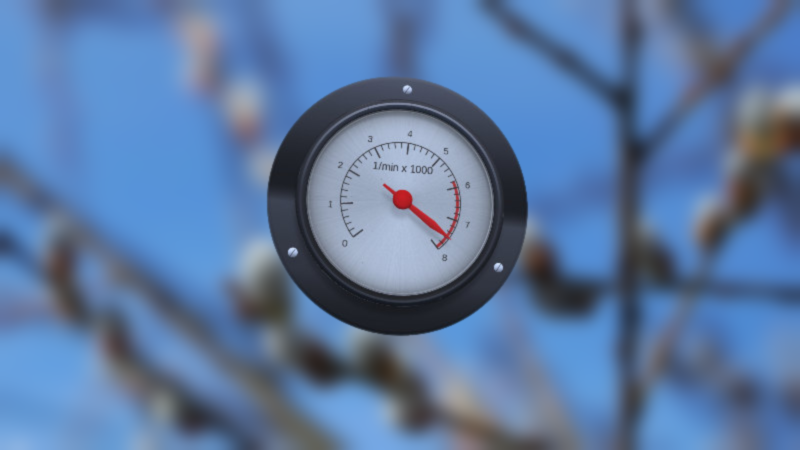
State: 7600 rpm
